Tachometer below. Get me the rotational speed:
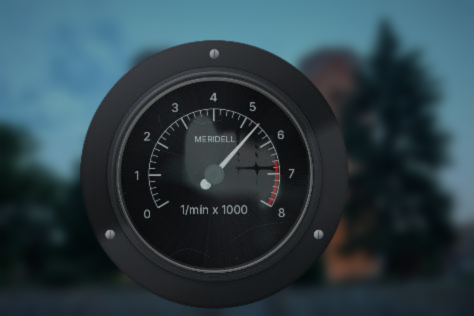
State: 5400 rpm
